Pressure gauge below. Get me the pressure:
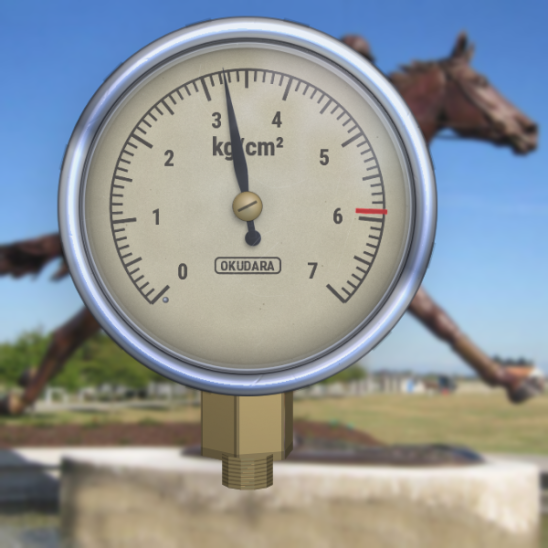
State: 3.25 kg/cm²
